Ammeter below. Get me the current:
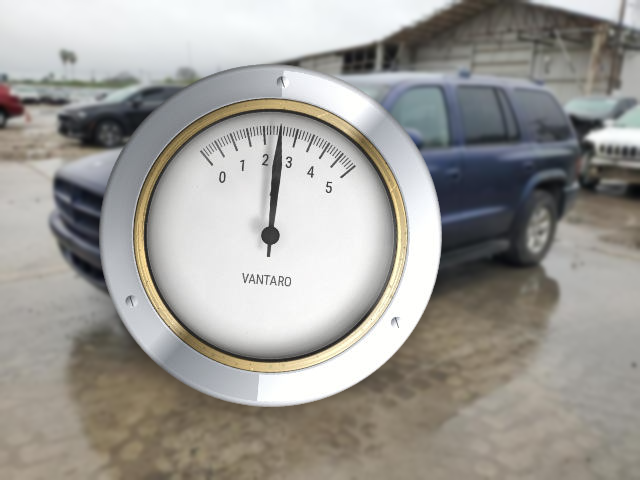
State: 2.5 A
